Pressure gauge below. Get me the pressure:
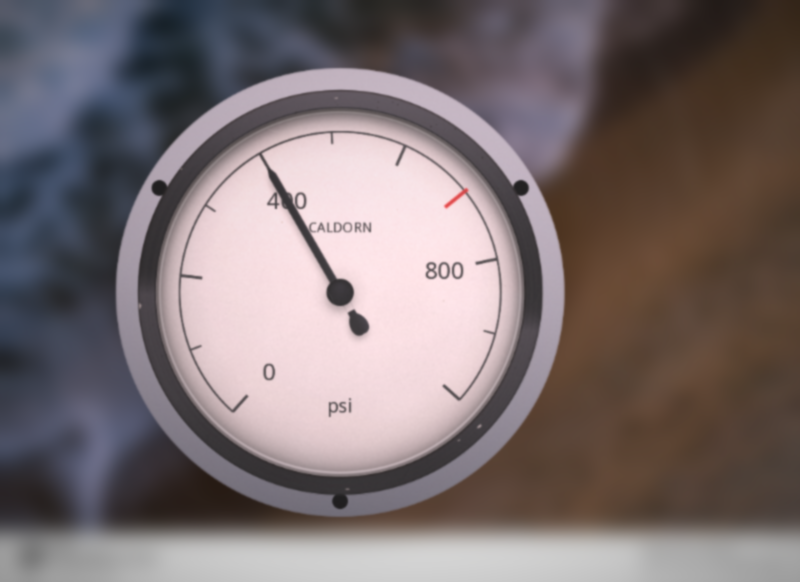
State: 400 psi
